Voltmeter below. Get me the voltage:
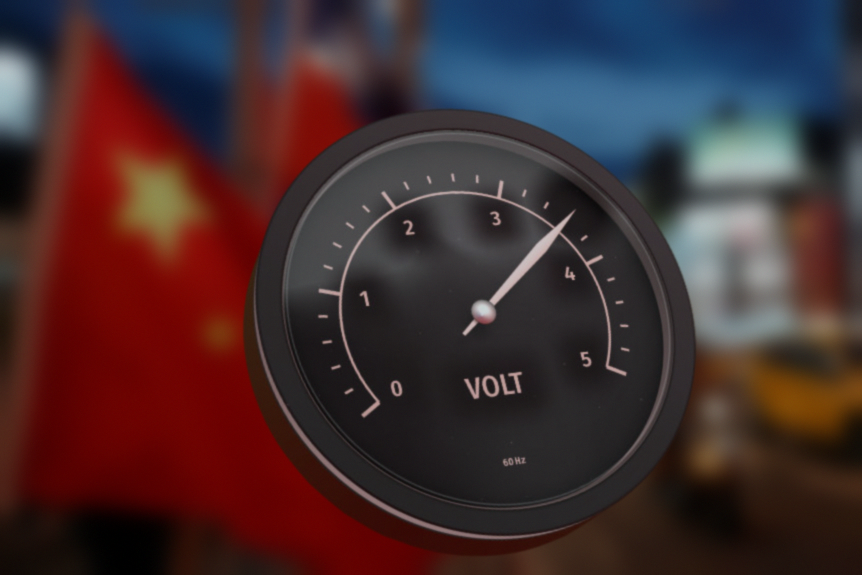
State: 3.6 V
